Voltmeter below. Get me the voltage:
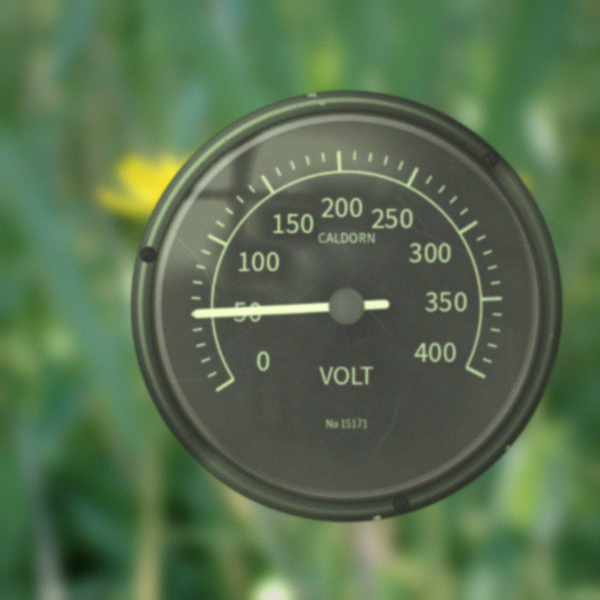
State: 50 V
